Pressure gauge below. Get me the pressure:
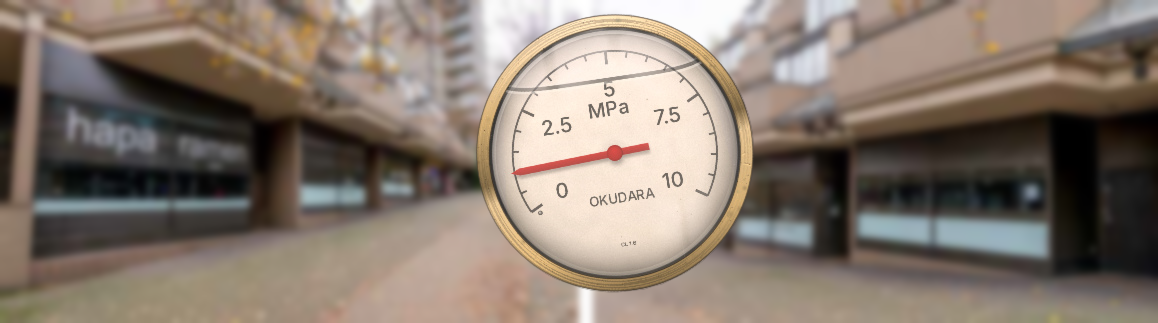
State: 1 MPa
